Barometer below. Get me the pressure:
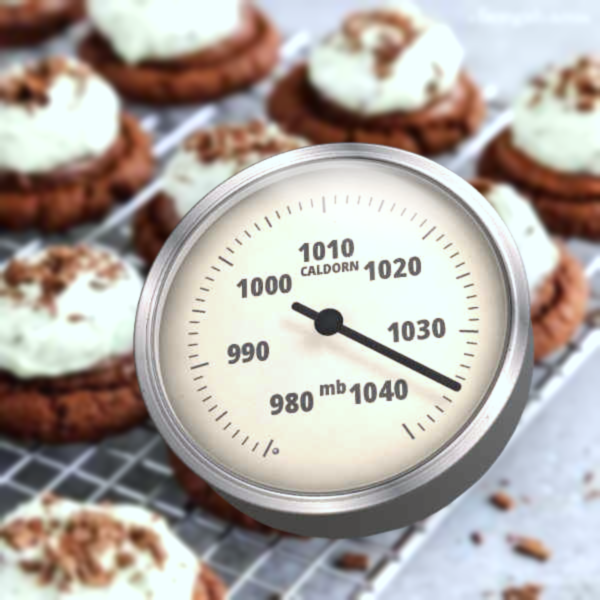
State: 1035 mbar
